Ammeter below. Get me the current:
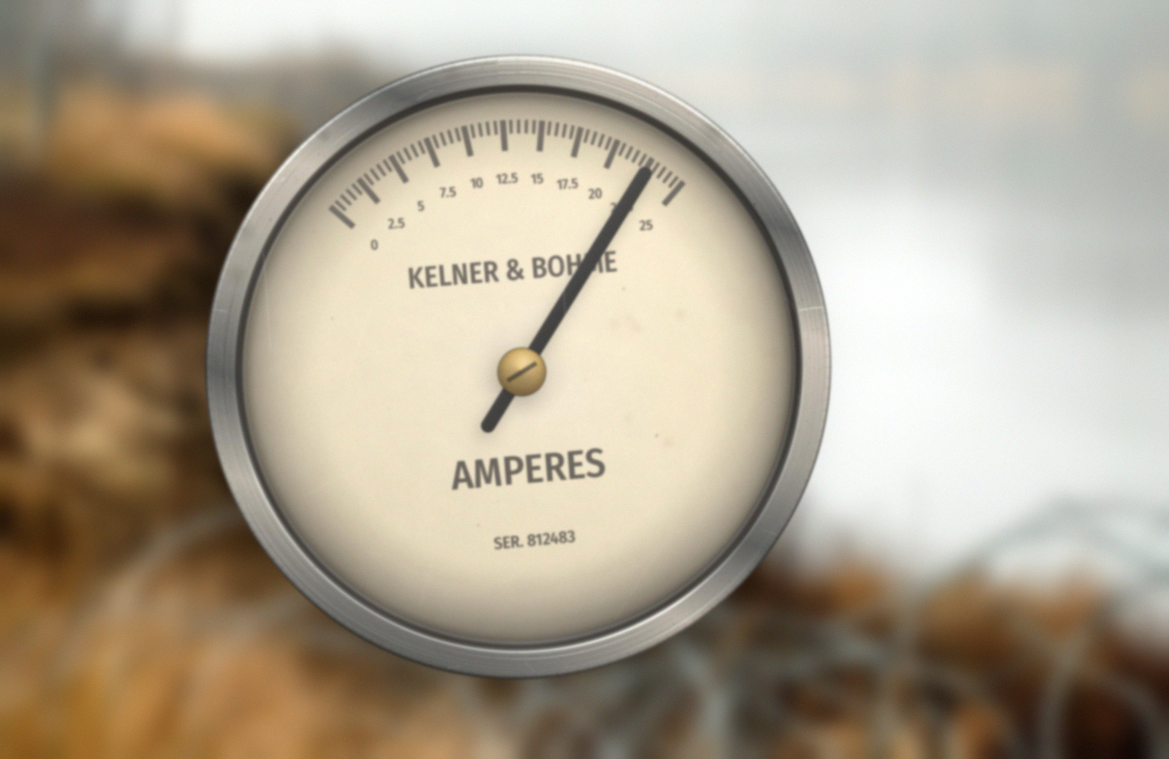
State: 22.5 A
